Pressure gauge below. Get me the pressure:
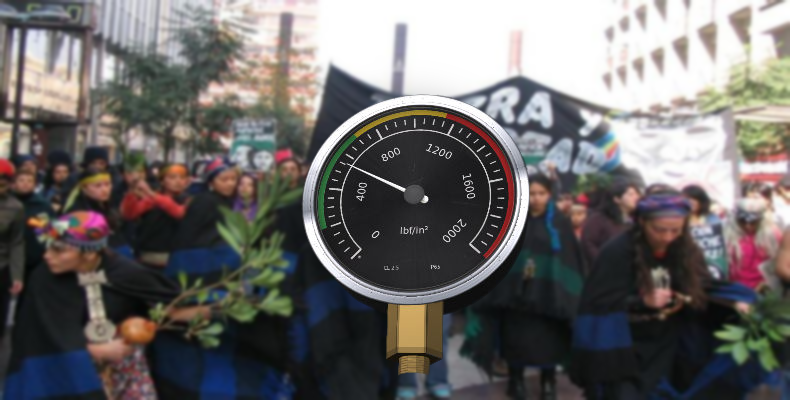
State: 550 psi
